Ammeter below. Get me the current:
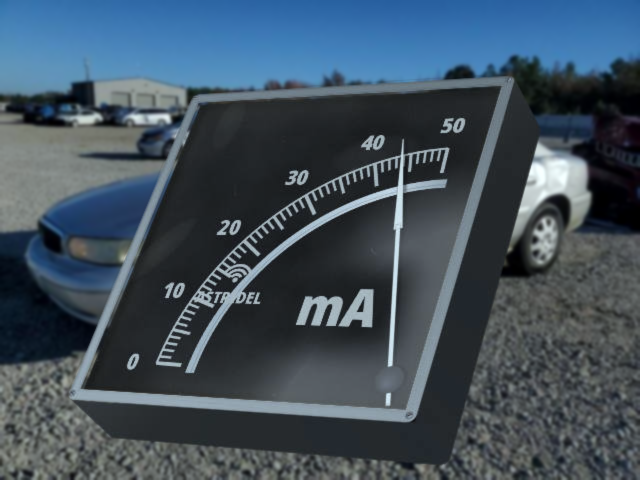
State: 44 mA
